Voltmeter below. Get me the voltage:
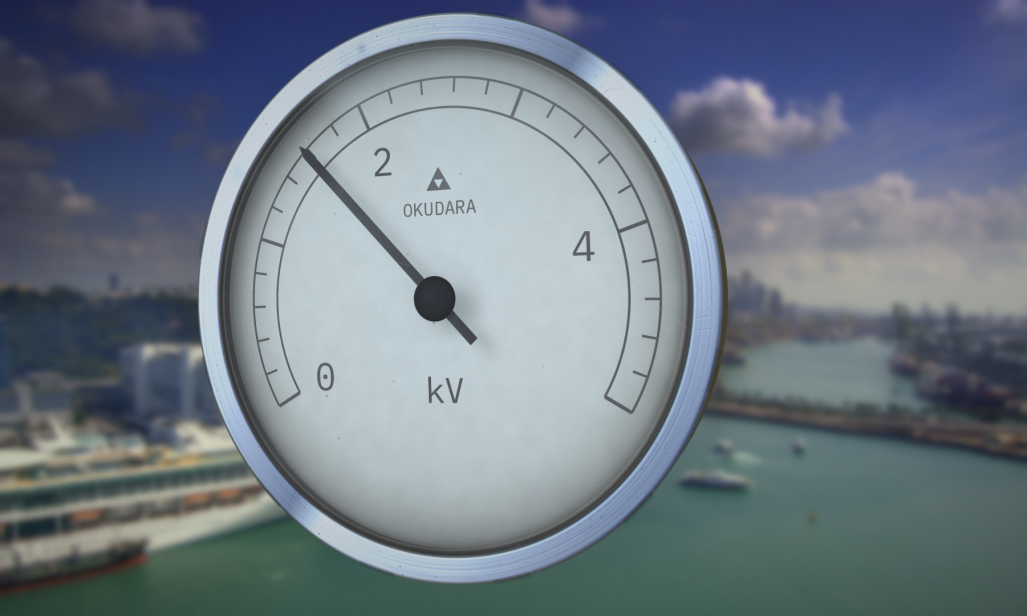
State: 1.6 kV
